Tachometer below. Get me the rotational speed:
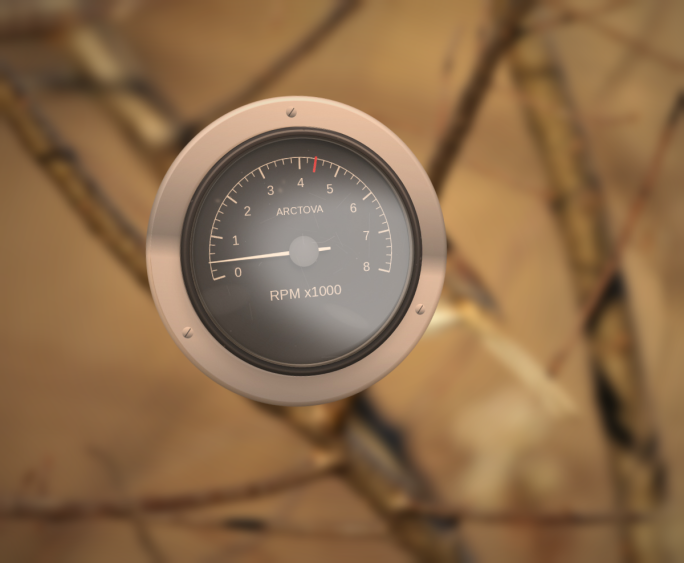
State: 400 rpm
